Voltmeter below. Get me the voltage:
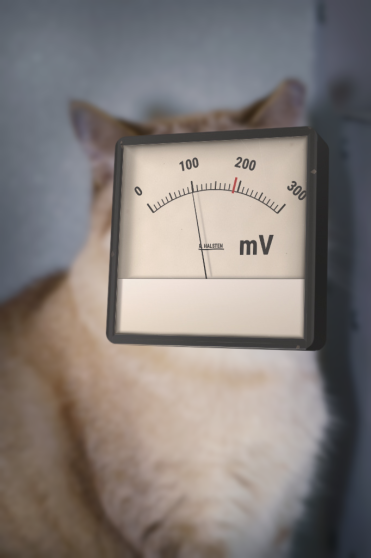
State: 100 mV
